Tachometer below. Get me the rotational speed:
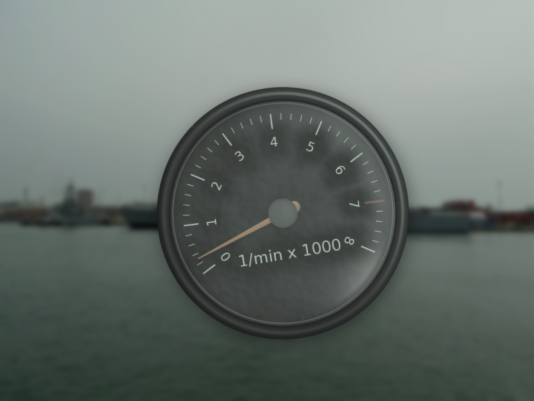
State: 300 rpm
